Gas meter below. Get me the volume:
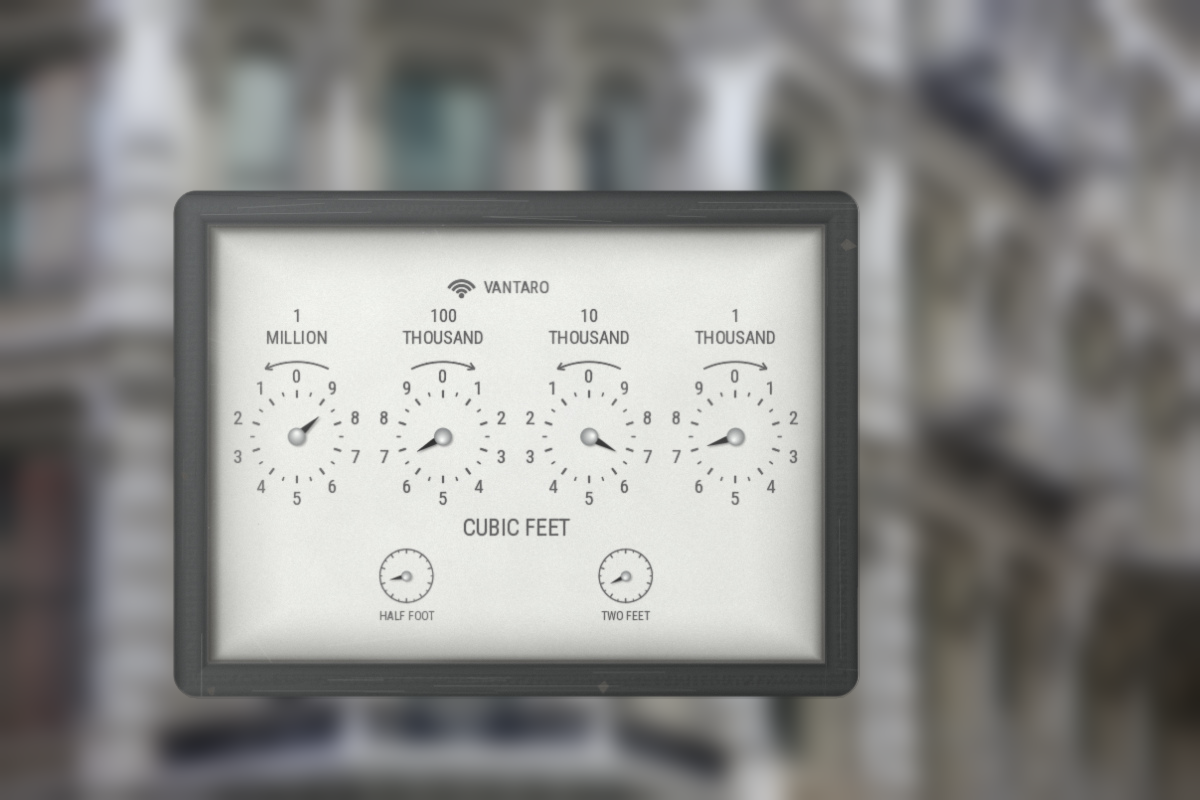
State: 866700 ft³
